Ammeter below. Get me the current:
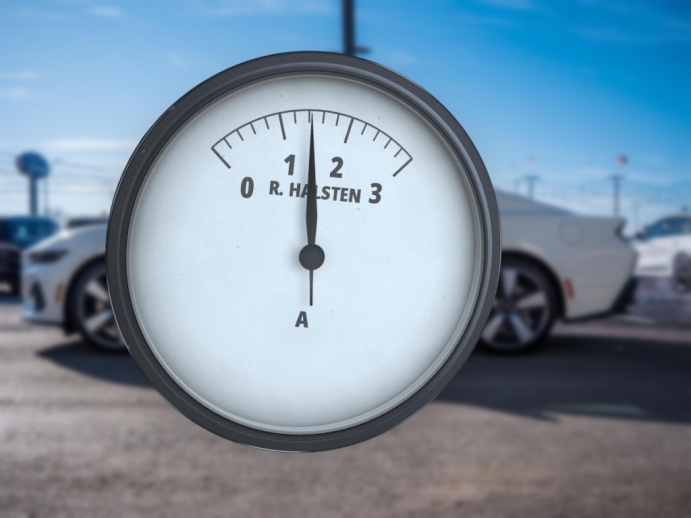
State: 1.4 A
